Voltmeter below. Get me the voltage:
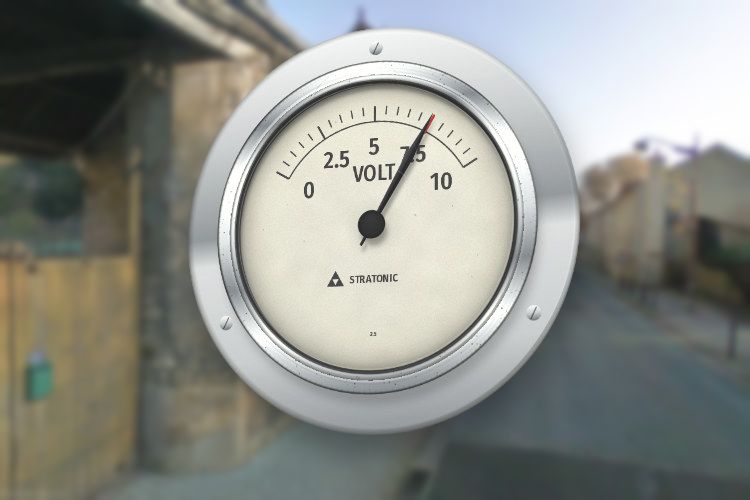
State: 7.5 V
